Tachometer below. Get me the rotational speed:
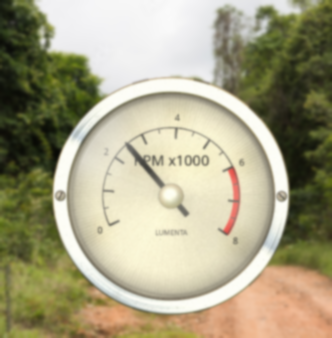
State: 2500 rpm
